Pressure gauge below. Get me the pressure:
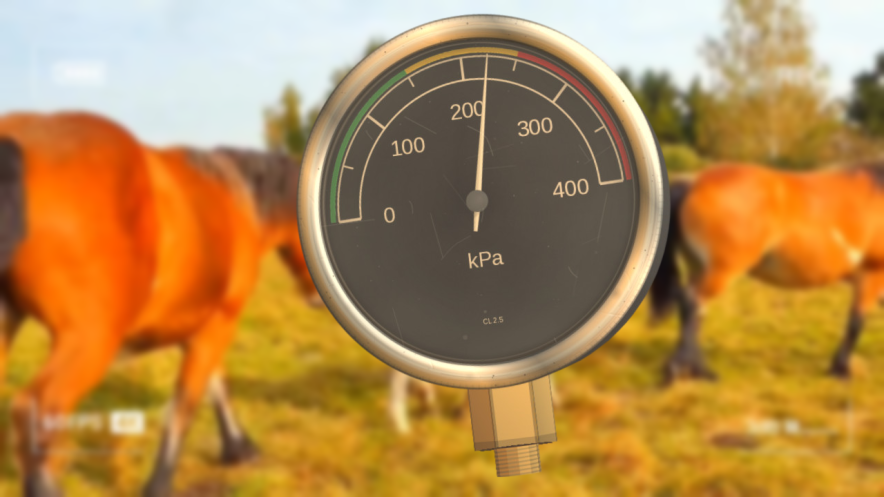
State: 225 kPa
